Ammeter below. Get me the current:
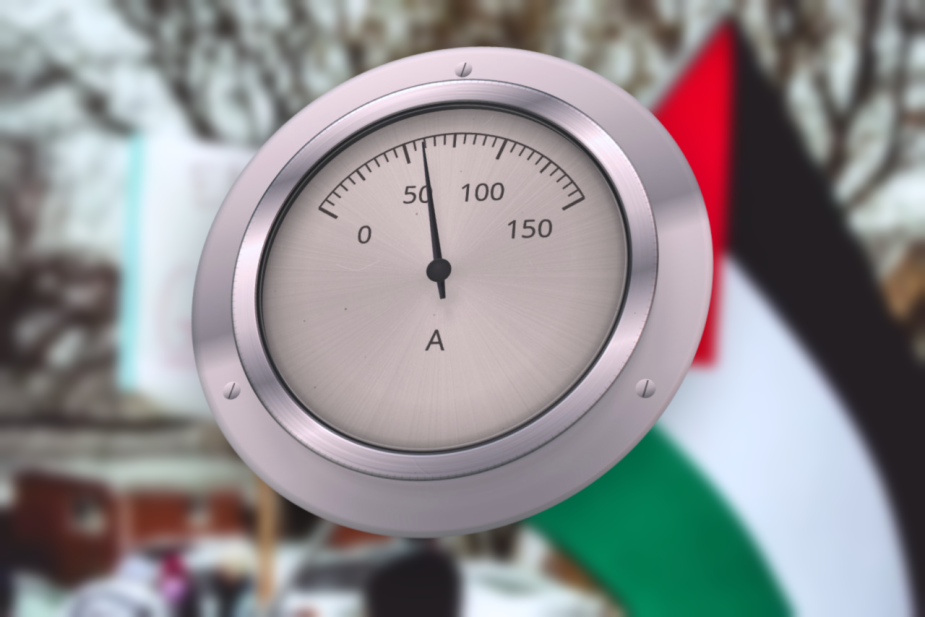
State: 60 A
